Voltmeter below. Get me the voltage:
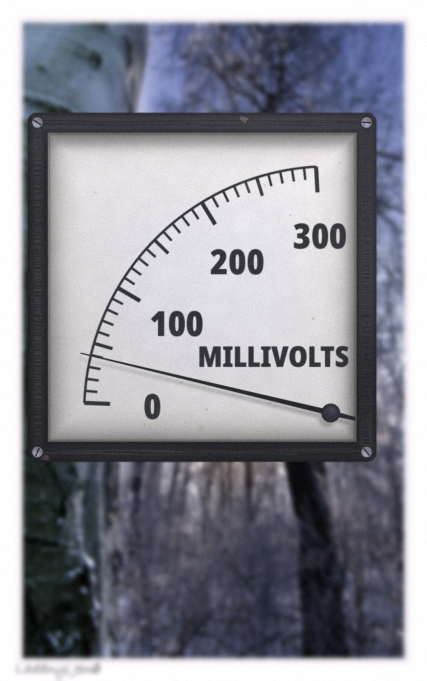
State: 40 mV
